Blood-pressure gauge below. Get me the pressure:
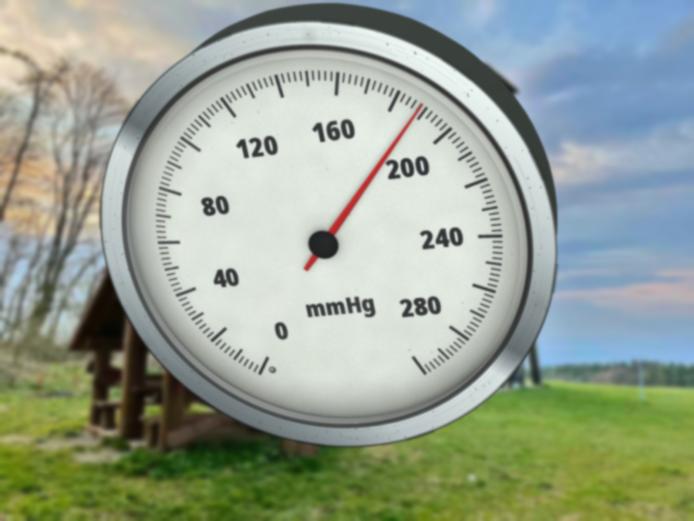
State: 188 mmHg
